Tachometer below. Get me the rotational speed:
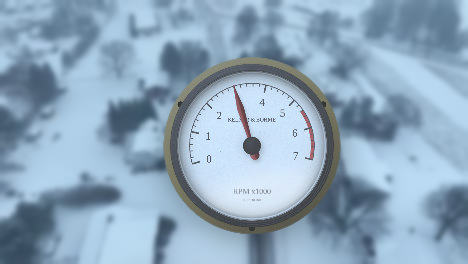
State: 3000 rpm
